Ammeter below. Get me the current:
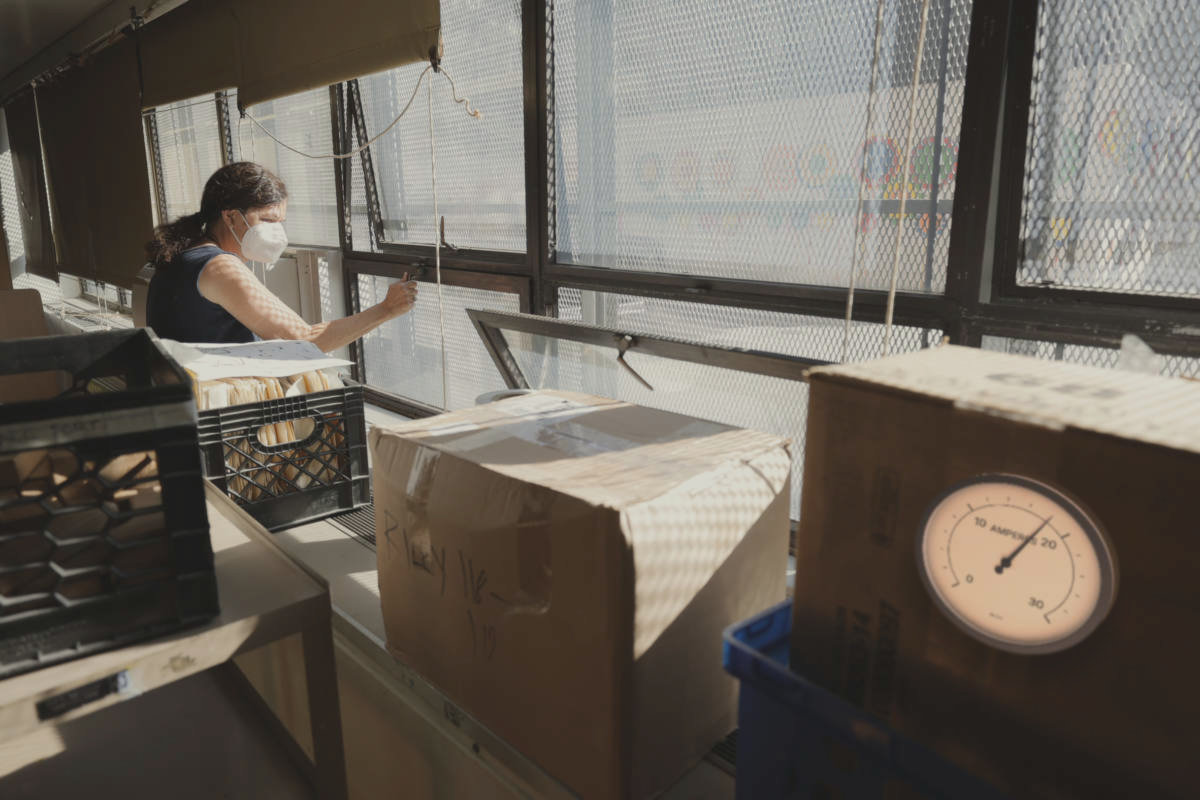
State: 18 A
